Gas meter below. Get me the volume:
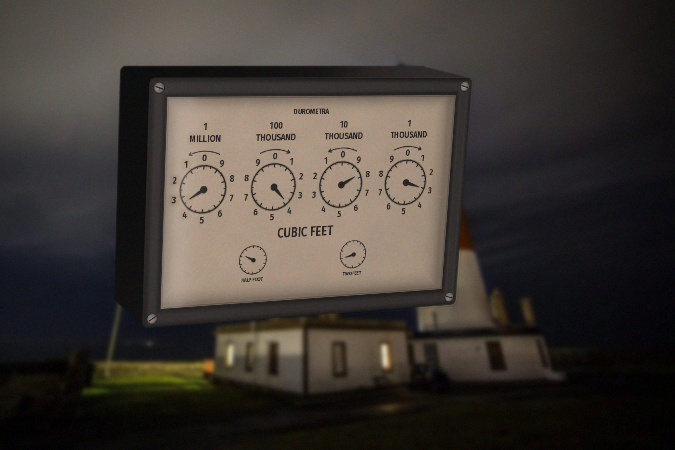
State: 338300 ft³
